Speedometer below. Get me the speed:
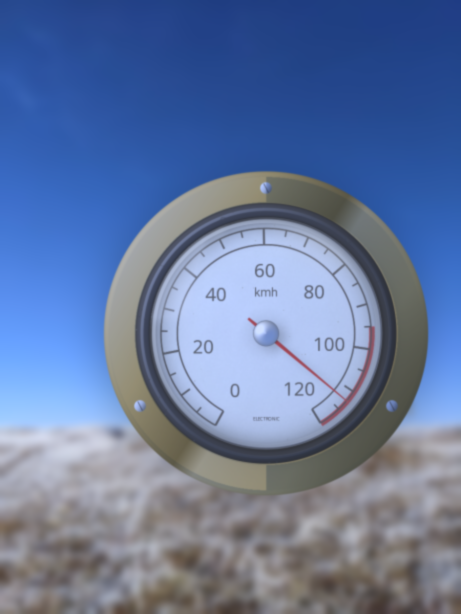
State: 112.5 km/h
